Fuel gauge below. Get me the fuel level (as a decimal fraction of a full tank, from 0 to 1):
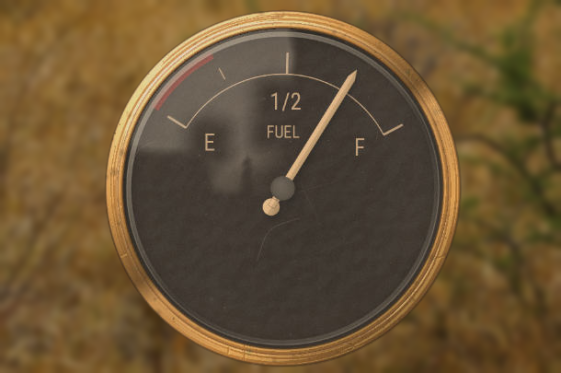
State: 0.75
